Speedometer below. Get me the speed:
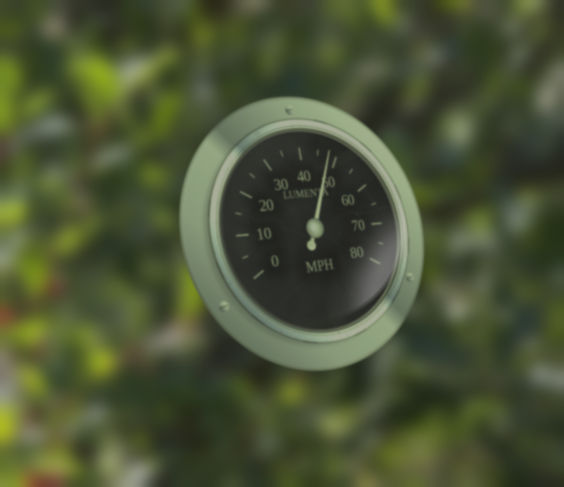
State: 47.5 mph
